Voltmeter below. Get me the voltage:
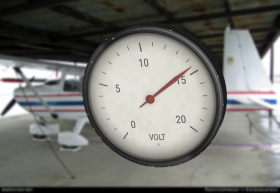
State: 14.5 V
